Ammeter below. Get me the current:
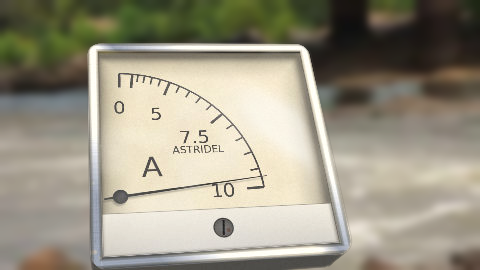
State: 9.75 A
